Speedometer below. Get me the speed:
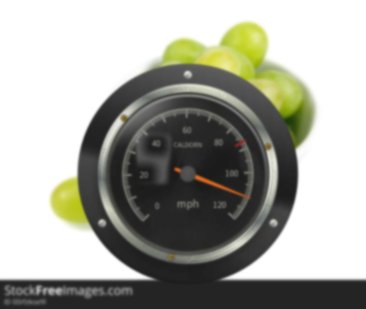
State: 110 mph
